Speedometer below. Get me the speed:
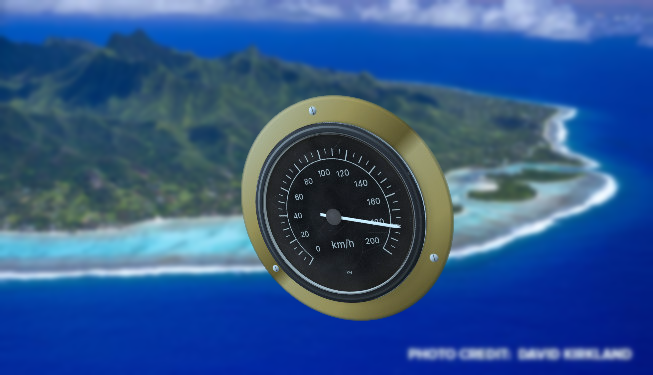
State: 180 km/h
